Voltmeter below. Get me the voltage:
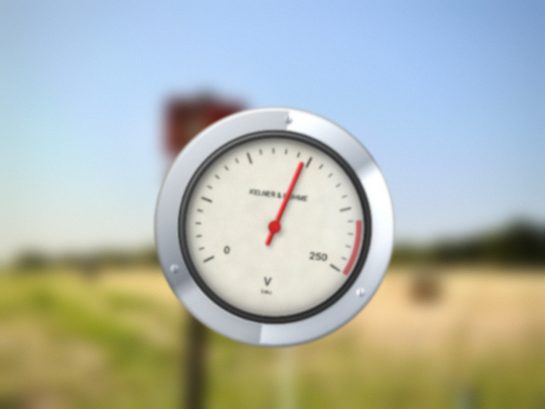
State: 145 V
